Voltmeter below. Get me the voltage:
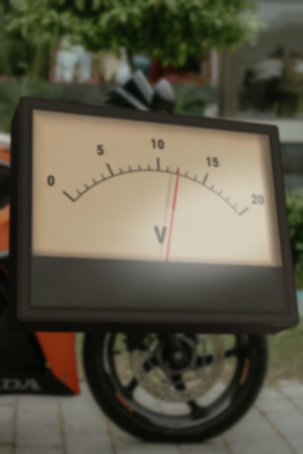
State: 12 V
